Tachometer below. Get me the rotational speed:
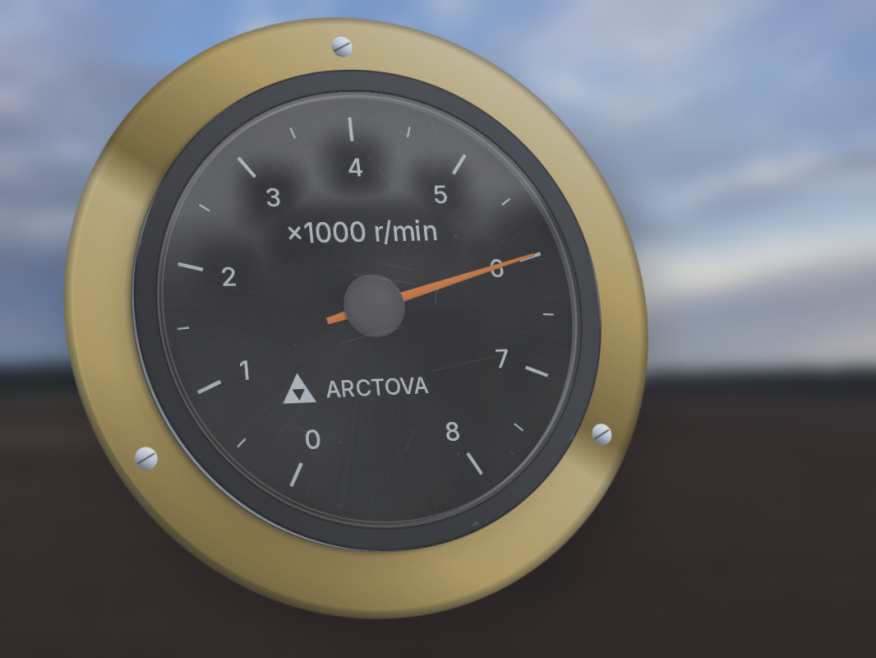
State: 6000 rpm
